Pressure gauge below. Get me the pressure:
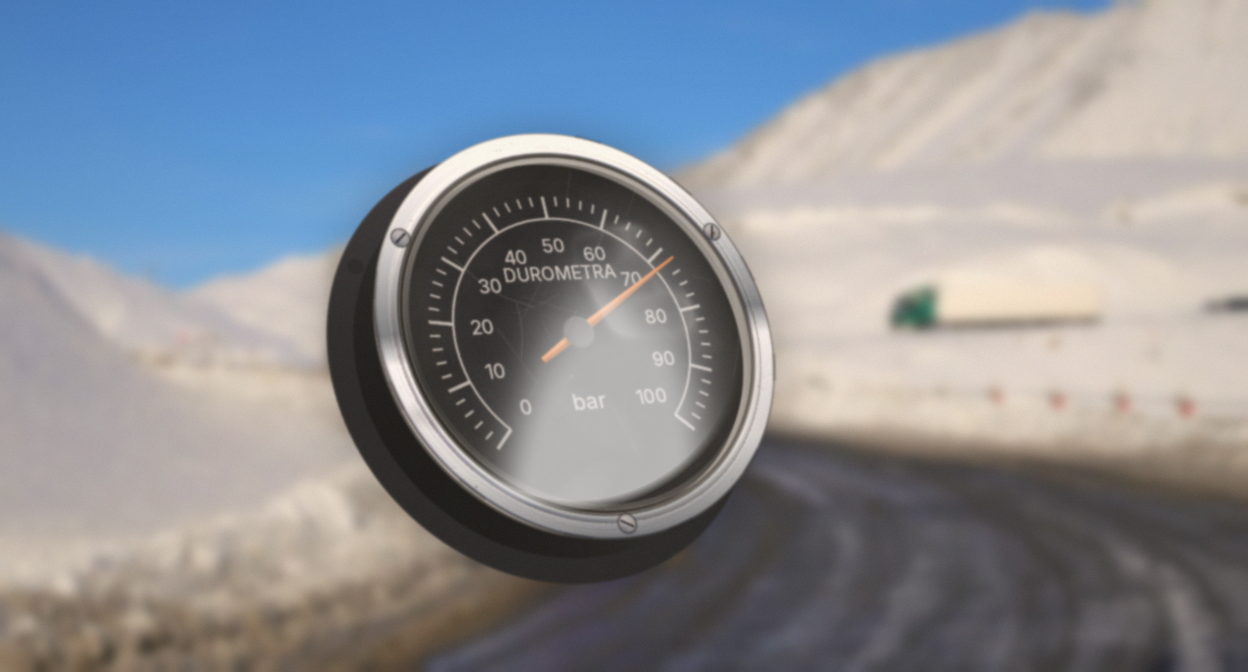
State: 72 bar
